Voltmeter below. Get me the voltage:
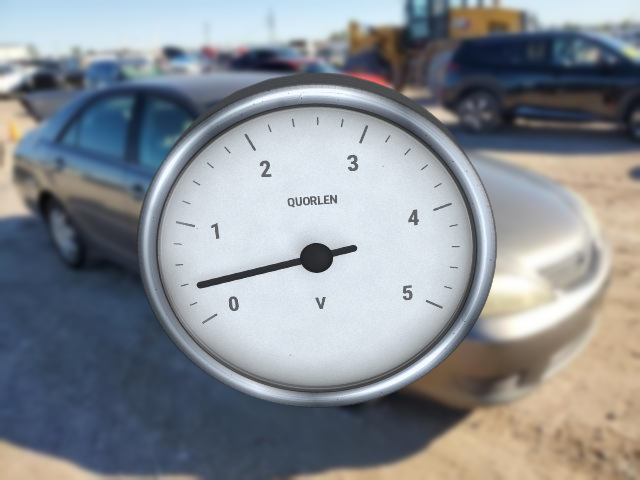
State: 0.4 V
